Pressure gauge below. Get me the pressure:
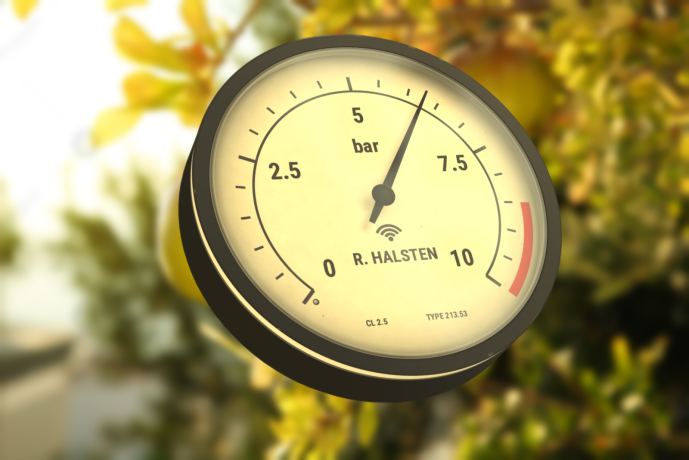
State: 6.25 bar
